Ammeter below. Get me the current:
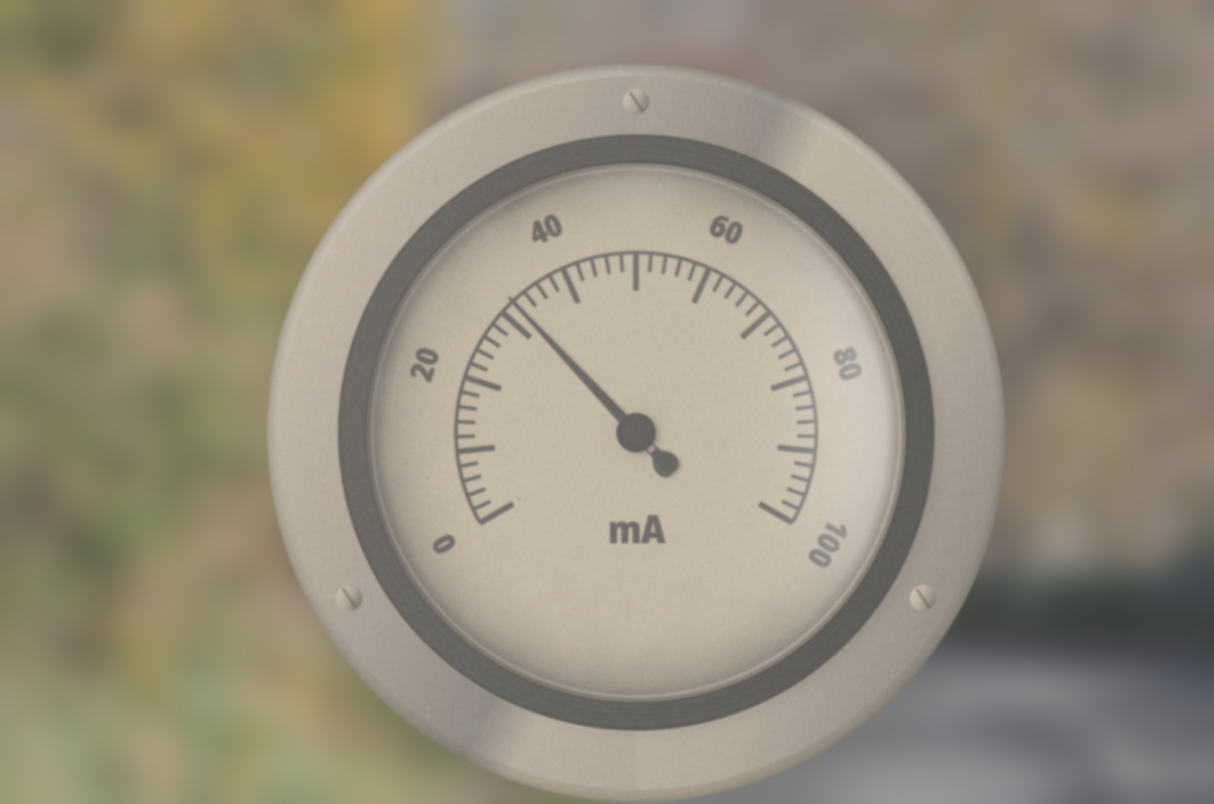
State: 32 mA
